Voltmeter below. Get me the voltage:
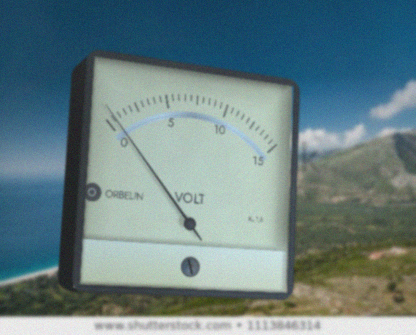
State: 0.5 V
